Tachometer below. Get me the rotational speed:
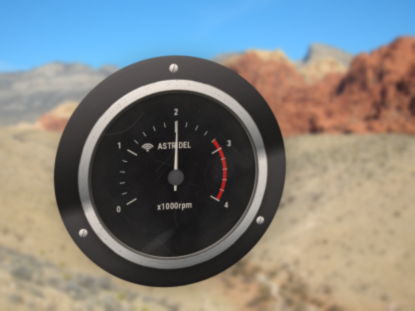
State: 2000 rpm
